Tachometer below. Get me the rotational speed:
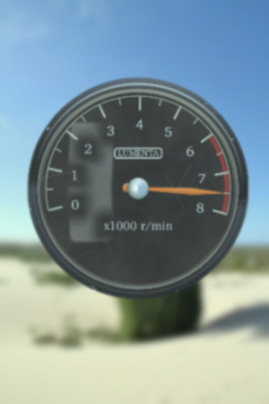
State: 7500 rpm
